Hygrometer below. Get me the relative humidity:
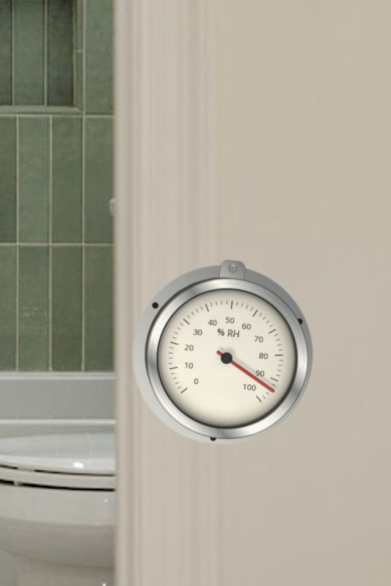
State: 94 %
